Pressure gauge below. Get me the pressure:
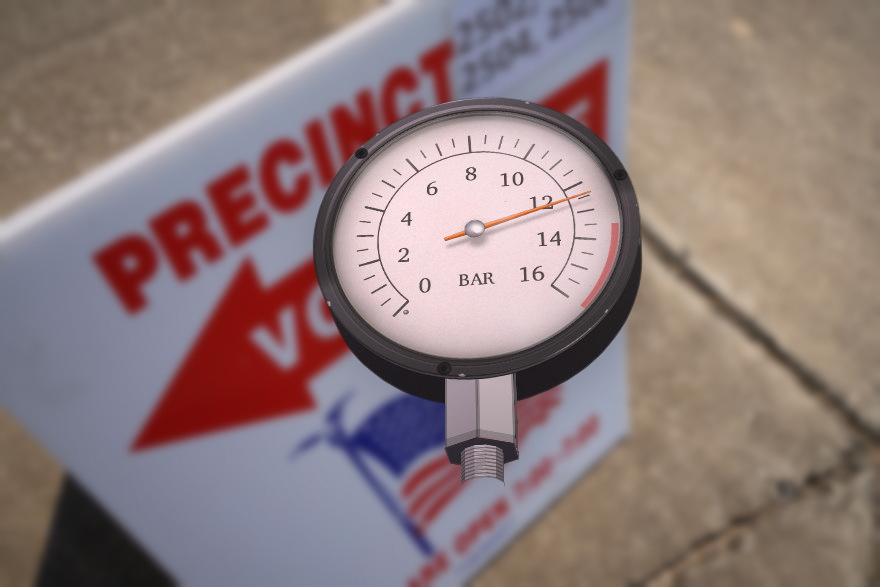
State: 12.5 bar
